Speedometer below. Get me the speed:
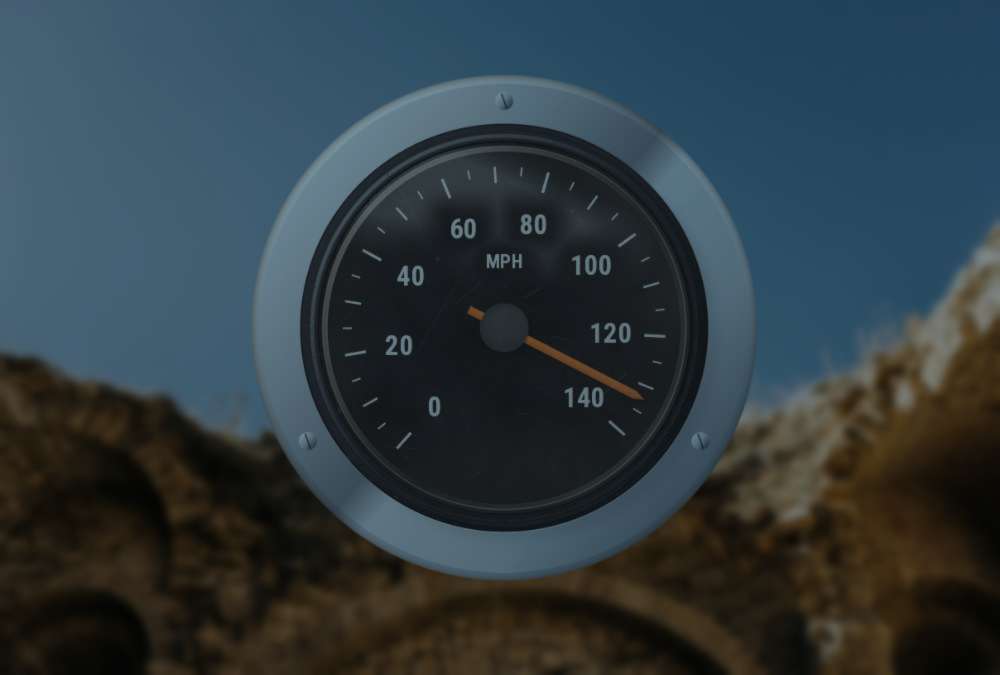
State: 132.5 mph
